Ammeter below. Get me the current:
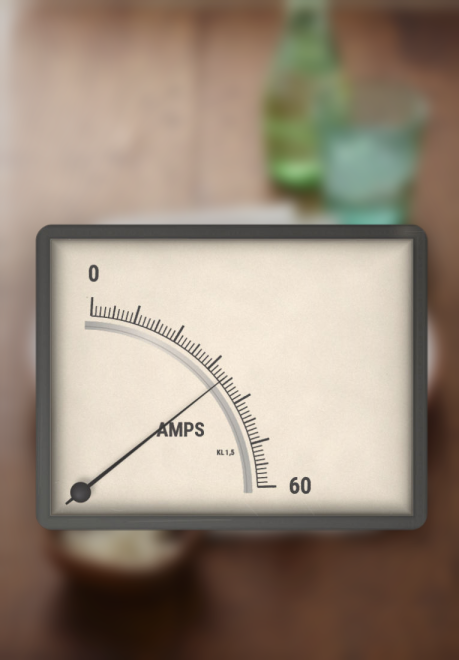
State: 34 A
